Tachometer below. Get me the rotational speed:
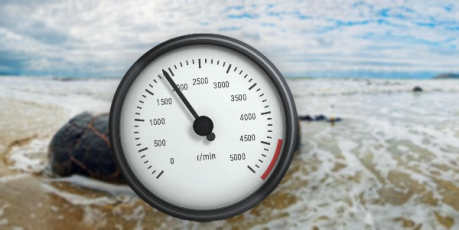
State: 1900 rpm
